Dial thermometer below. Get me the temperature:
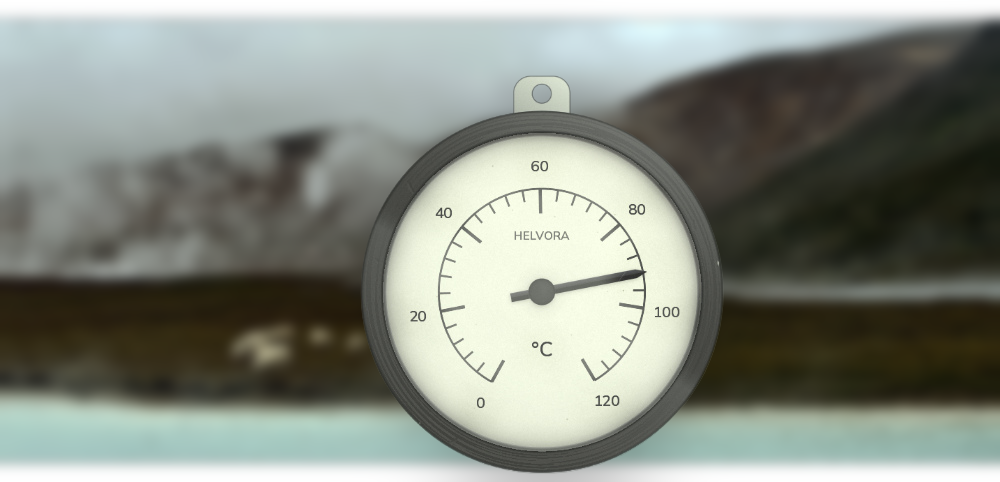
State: 92 °C
